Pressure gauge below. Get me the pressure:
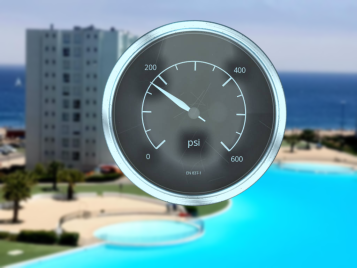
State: 175 psi
